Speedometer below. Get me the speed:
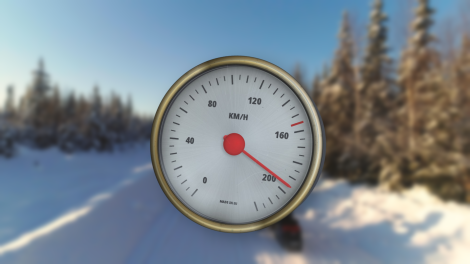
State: 195 km/h
